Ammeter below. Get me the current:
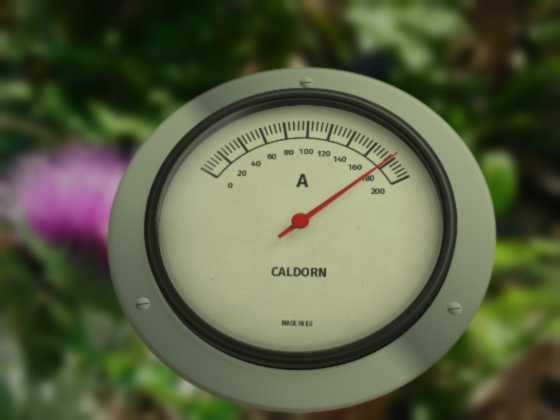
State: 180 A
